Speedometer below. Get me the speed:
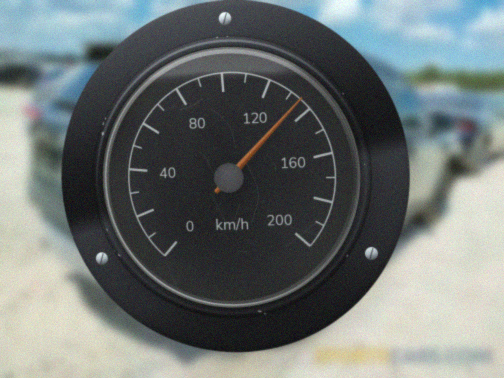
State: 135 km/h
